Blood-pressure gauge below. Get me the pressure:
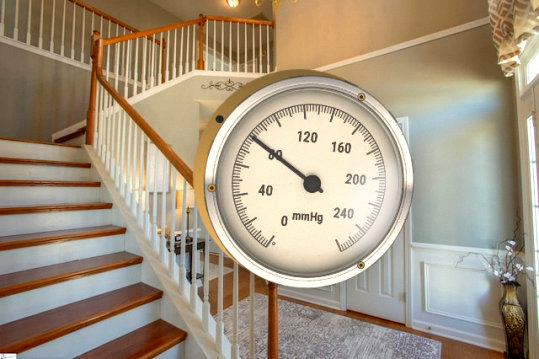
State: 80 mmHg
